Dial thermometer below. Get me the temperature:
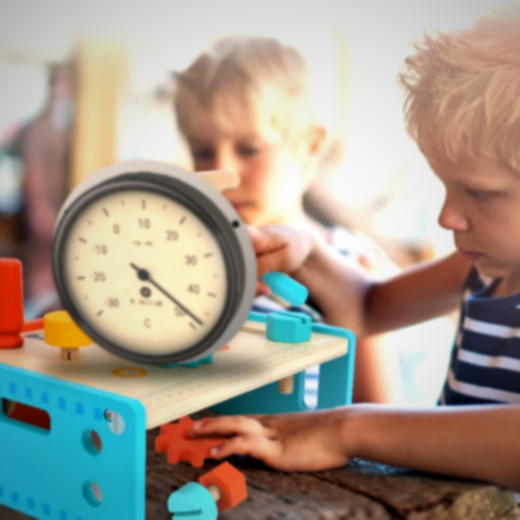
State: 47.5 °C
